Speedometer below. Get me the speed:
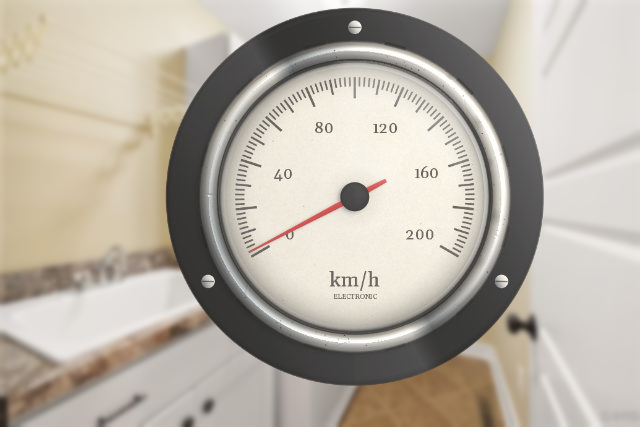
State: 2 km/h
